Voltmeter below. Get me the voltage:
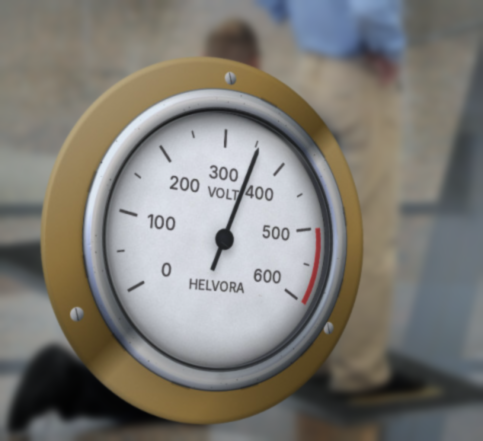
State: 350 V
